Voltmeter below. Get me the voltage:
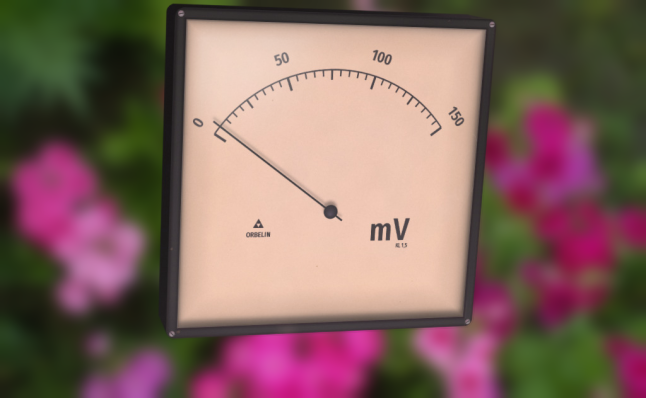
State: 5 mV
